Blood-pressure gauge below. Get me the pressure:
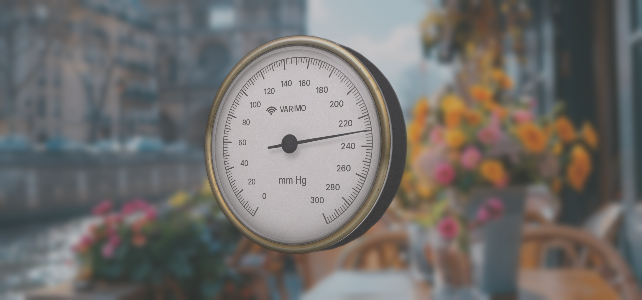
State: 230 mmHg
